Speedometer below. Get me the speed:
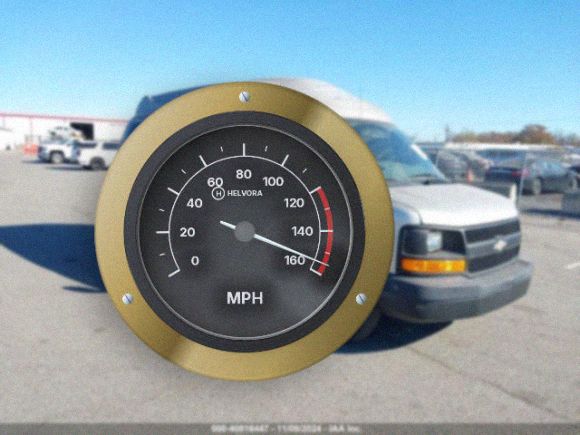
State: 155 mph
